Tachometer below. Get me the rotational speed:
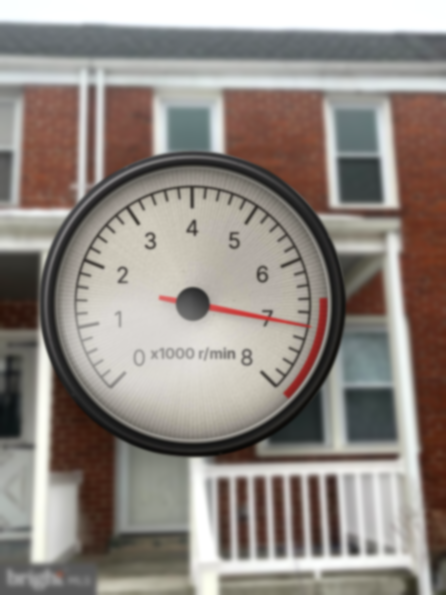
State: 7000 rpm
